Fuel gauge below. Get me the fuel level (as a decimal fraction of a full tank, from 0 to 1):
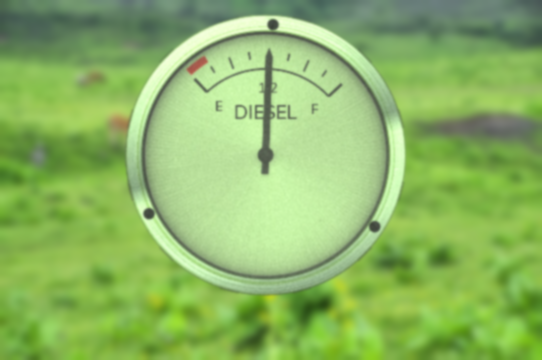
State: 0.5
